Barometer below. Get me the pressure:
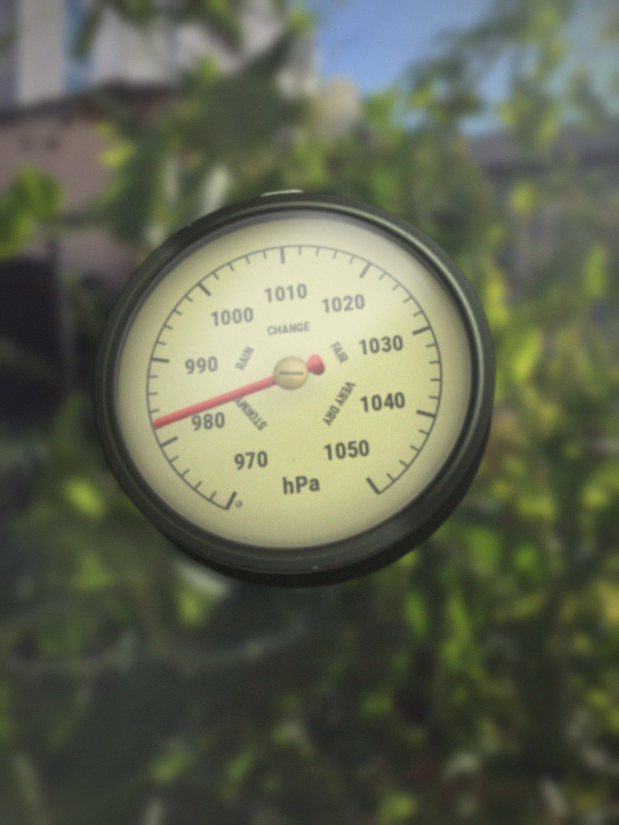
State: 982 hPa
